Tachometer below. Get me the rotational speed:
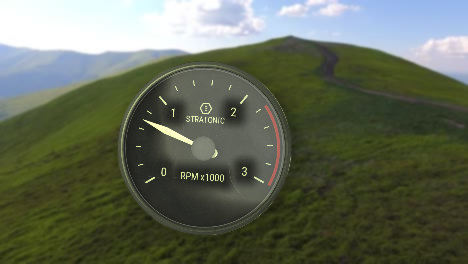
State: 700 rpm
